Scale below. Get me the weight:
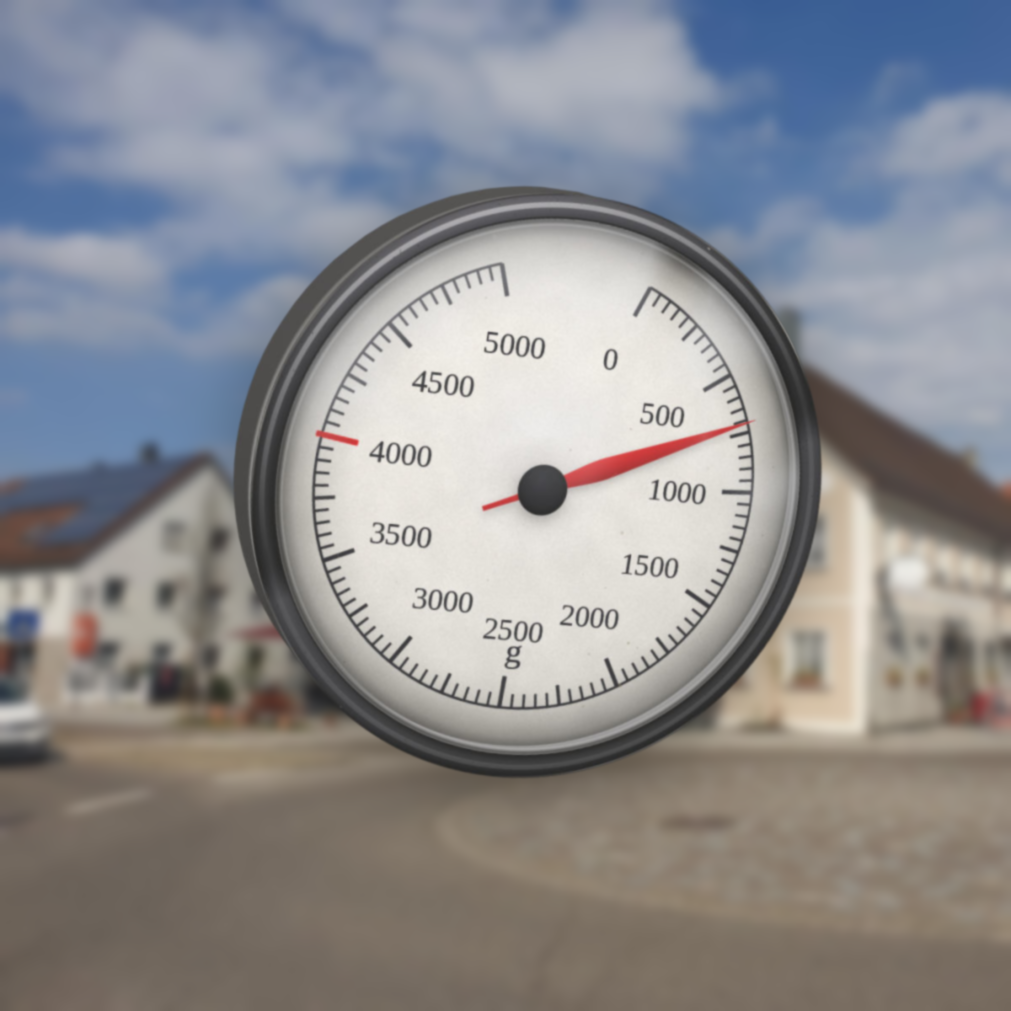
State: 700 g
